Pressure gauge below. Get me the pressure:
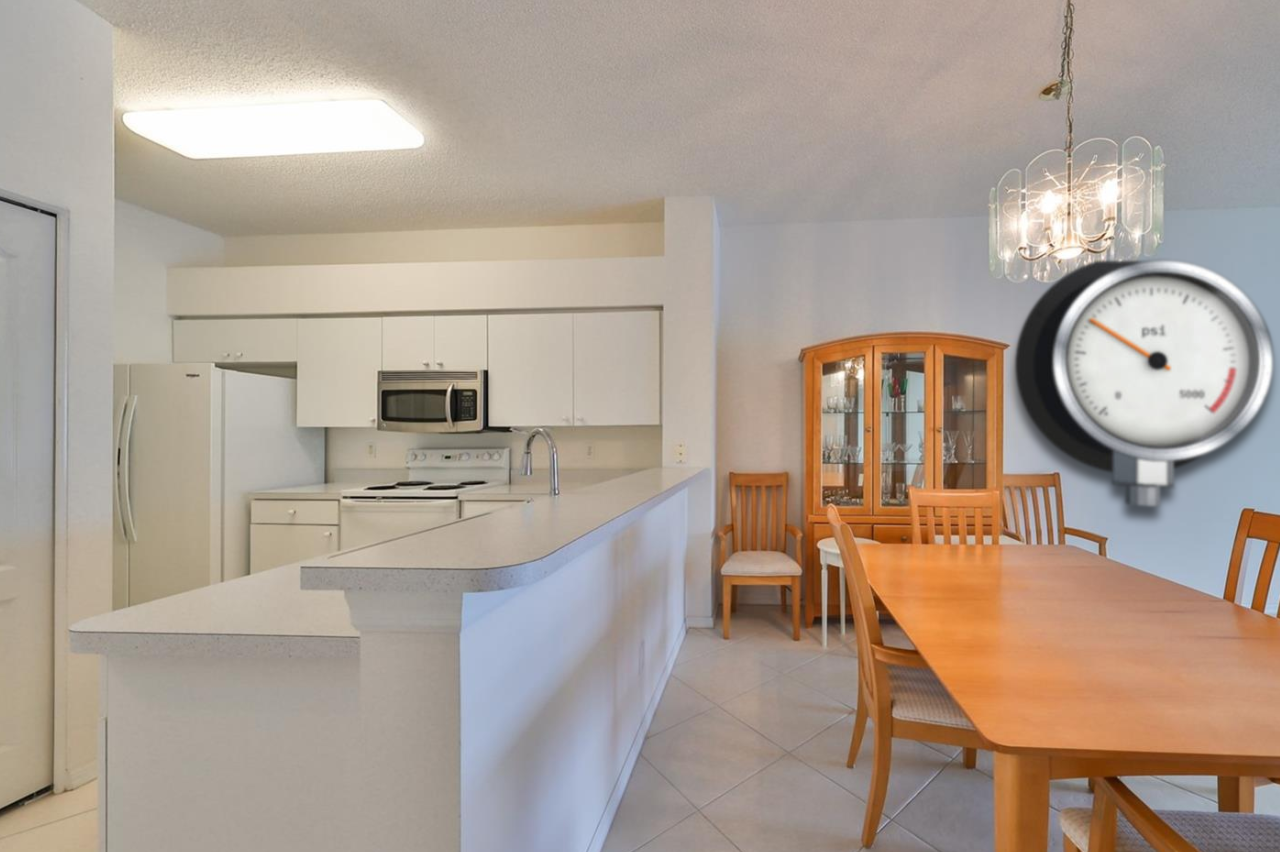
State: 1500 psi
